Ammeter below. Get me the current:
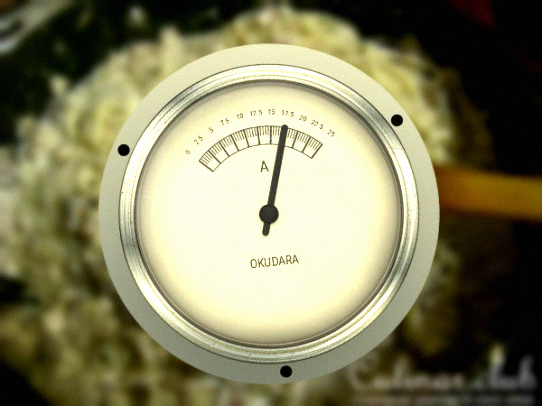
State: 17.5 A
